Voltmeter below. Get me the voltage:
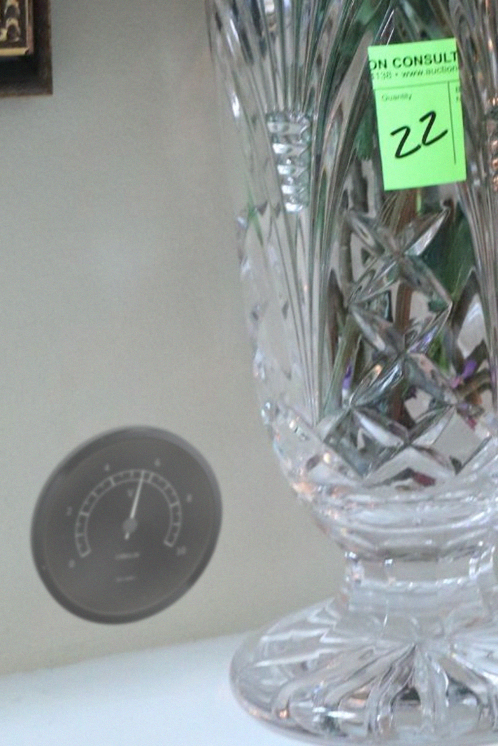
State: 5.5 V
